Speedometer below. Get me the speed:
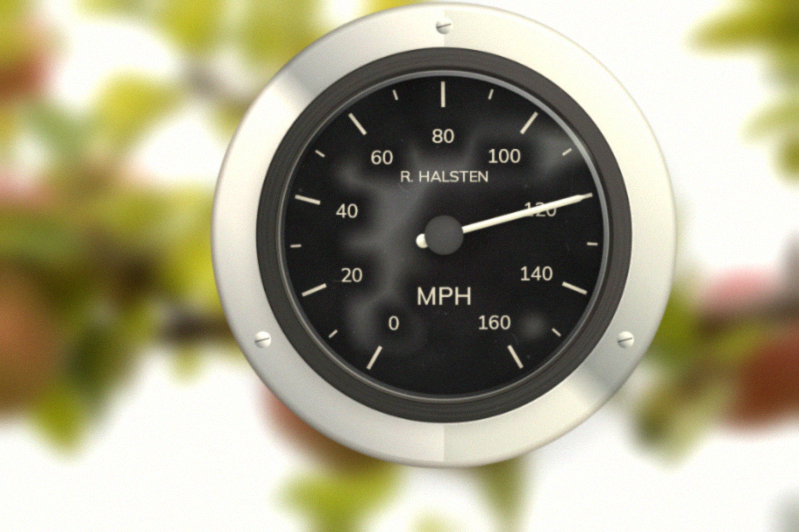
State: 120 mph
